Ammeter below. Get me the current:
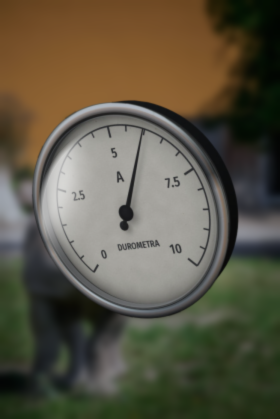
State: 6 A
